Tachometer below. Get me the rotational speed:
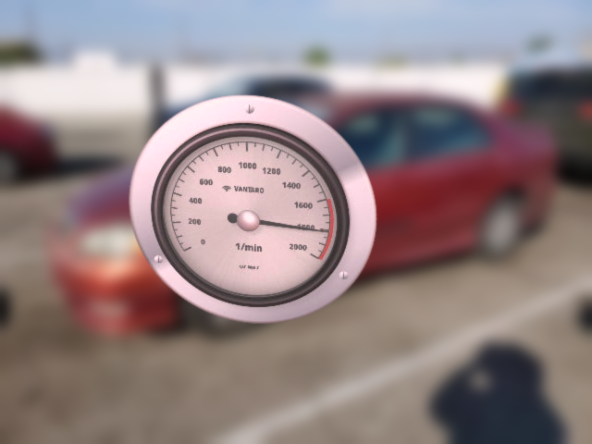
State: 1800 rpm
